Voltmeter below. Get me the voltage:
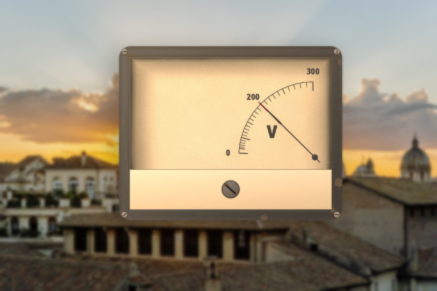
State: 200 V
